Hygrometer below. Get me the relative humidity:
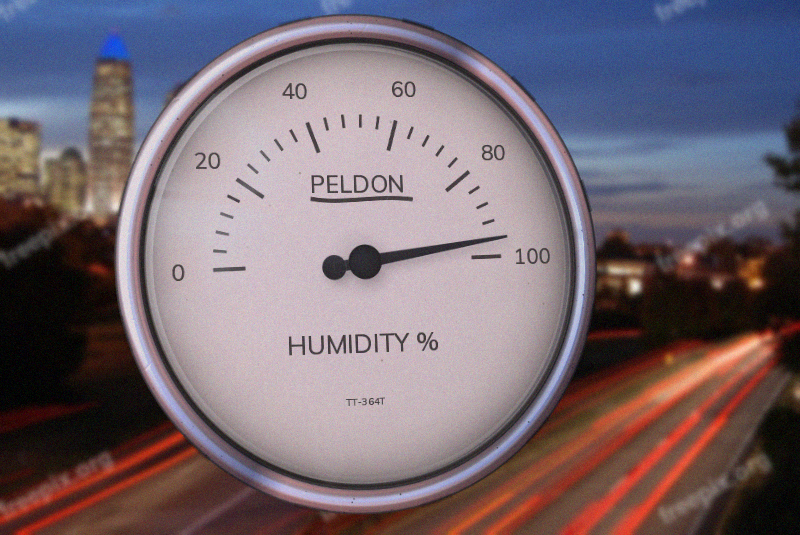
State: 96 %
